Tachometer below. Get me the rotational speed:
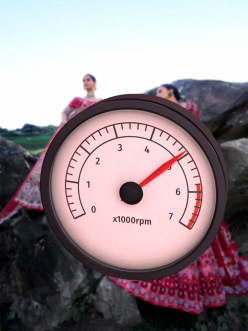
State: 4900 rpm
